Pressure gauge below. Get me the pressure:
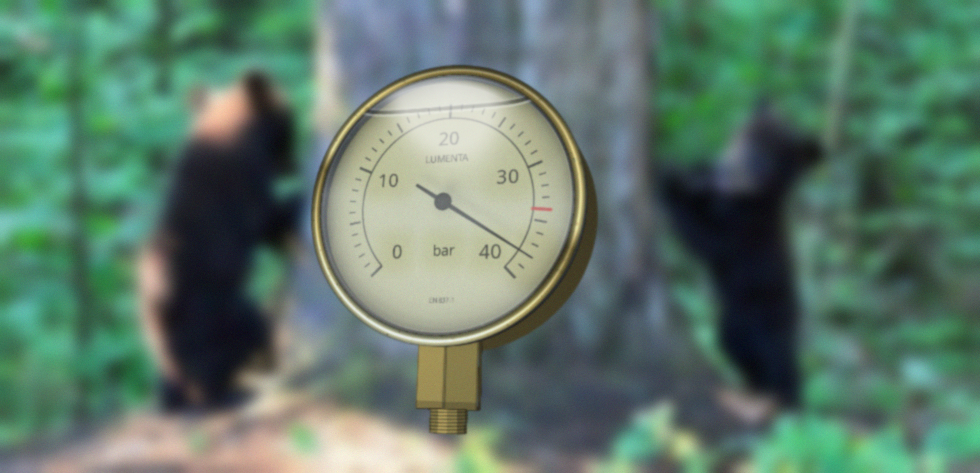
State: 38 bar
